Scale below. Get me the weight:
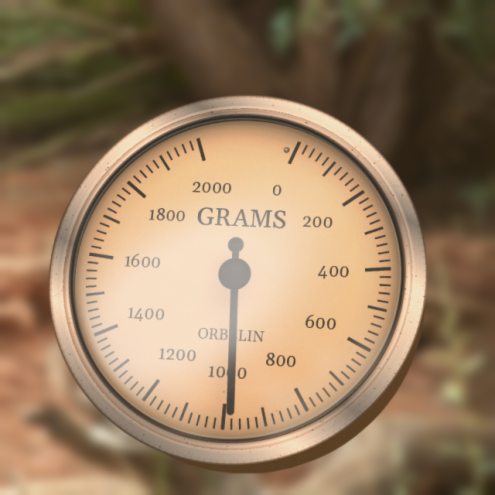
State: 980 g
